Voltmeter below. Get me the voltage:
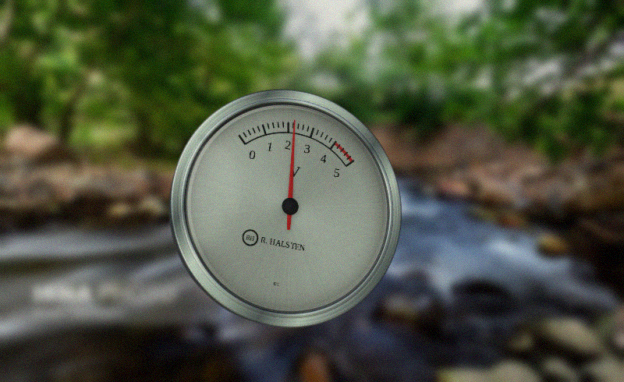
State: 2.2 V
